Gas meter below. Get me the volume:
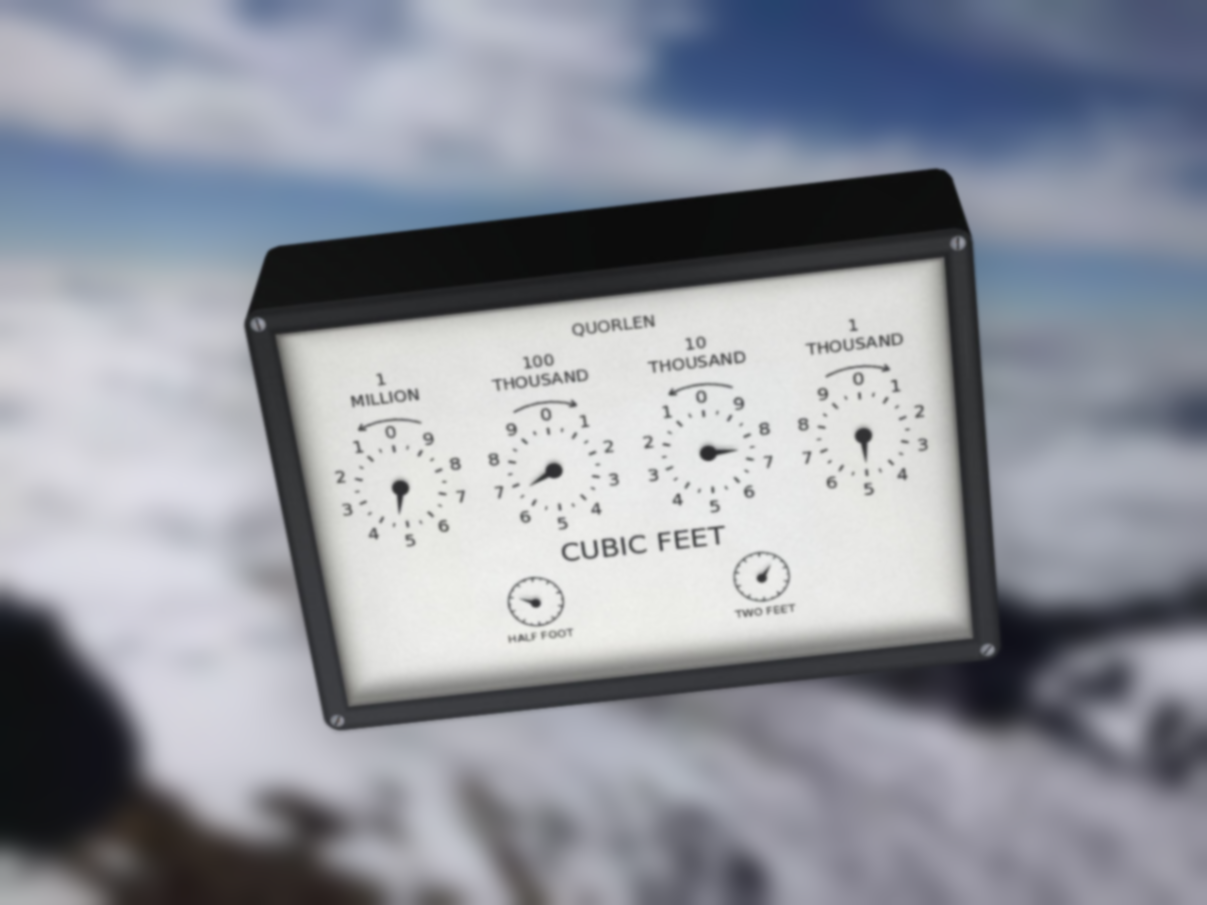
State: 467500 ft³
